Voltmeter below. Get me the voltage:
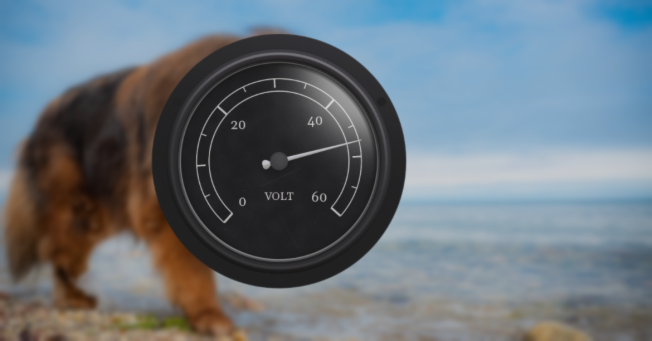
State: 47.5 V
